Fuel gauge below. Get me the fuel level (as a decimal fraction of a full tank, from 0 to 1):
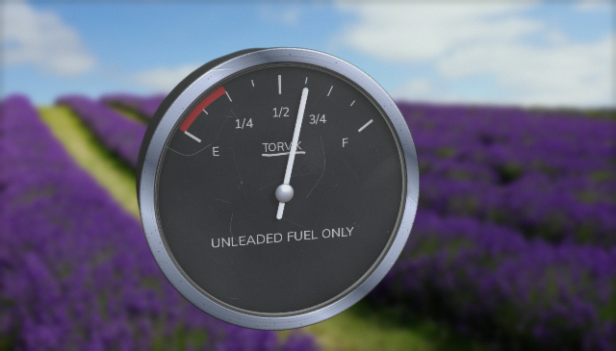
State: 0.625
